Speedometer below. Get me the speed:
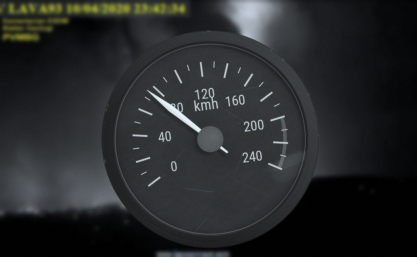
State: 75 km/h
